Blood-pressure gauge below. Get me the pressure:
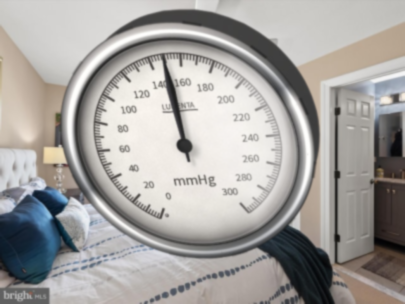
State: 150 mmHg
